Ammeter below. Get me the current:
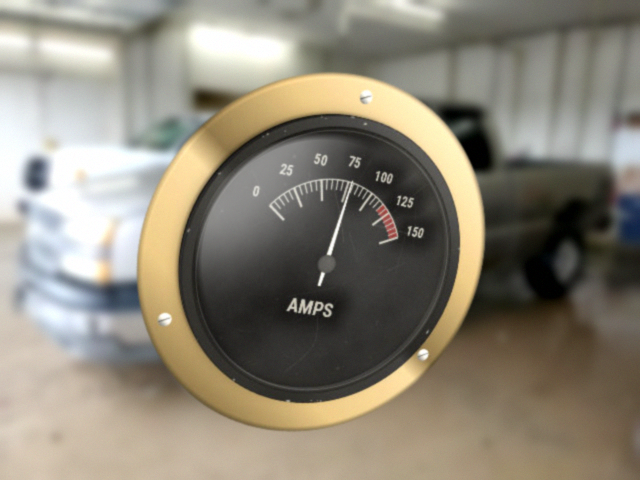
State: 75 A
